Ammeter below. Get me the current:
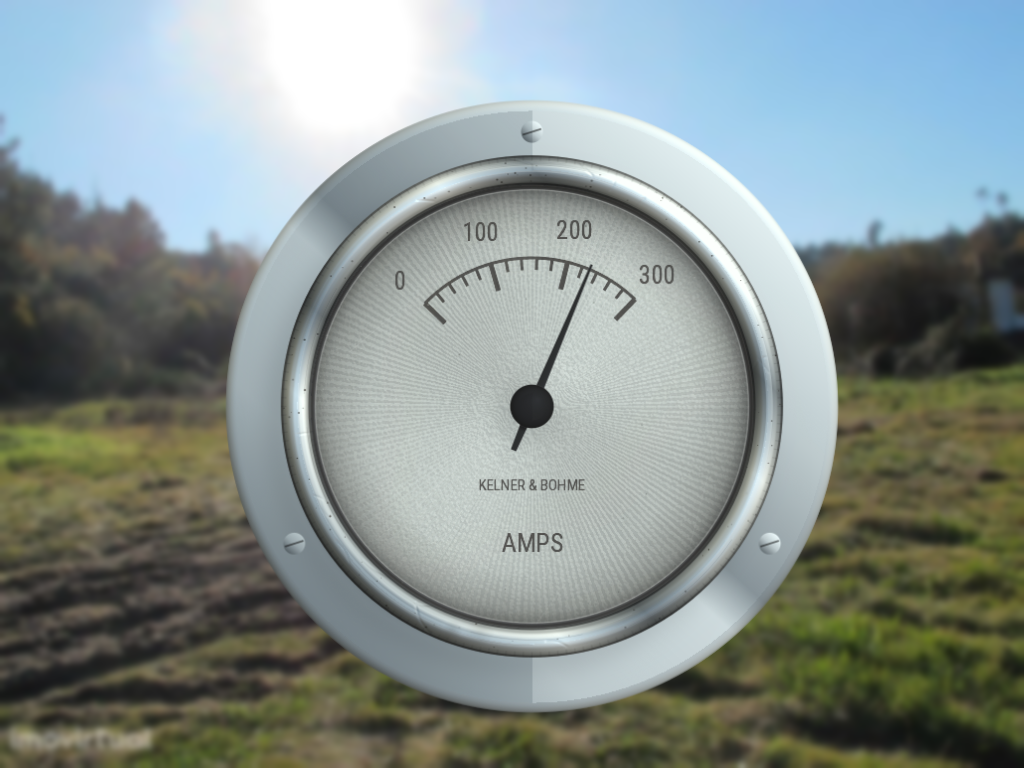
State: 230 A
